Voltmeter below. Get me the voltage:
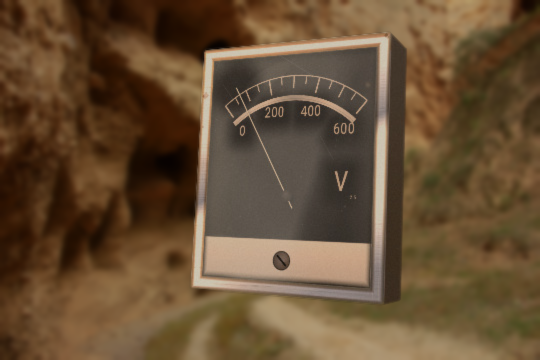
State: 75 V
